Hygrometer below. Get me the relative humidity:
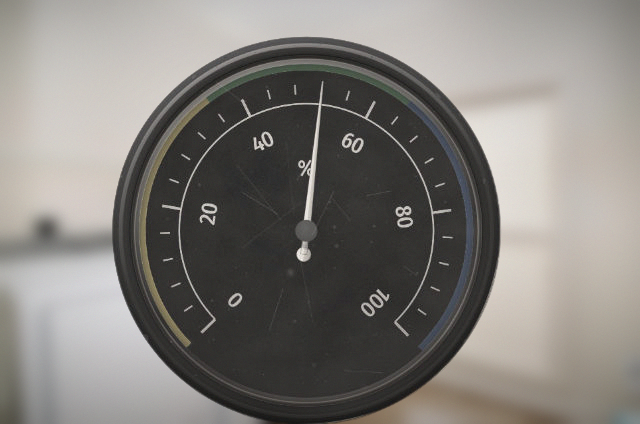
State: 52 %
